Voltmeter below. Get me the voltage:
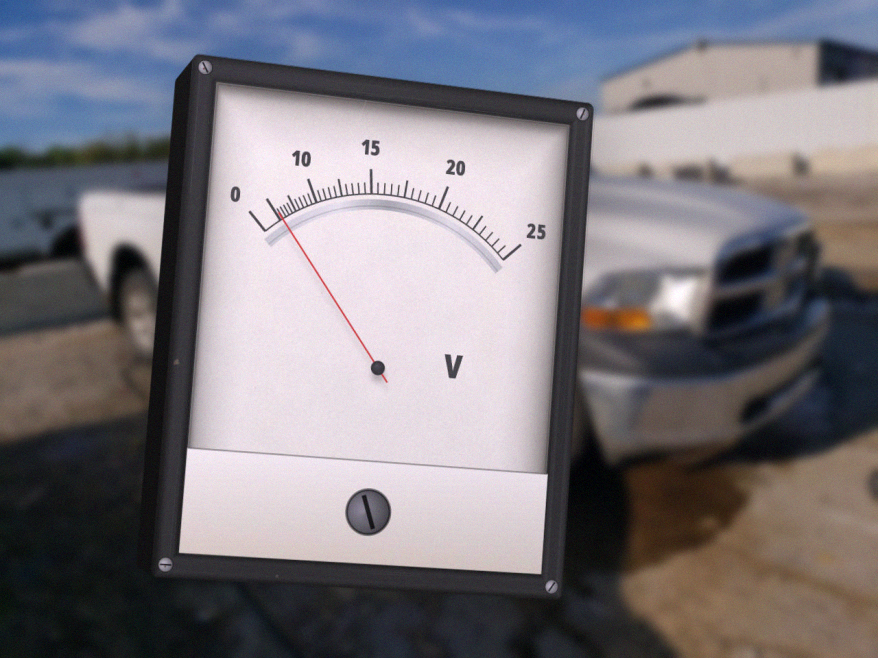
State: 5 V
